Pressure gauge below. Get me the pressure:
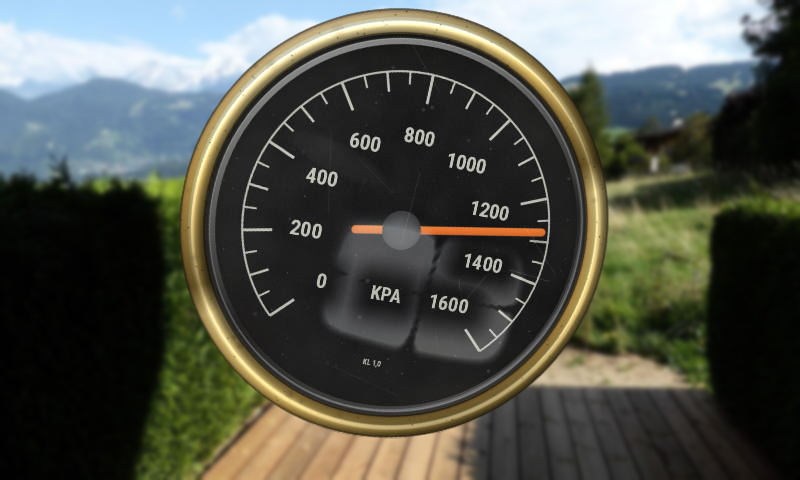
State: 1275 kPa
